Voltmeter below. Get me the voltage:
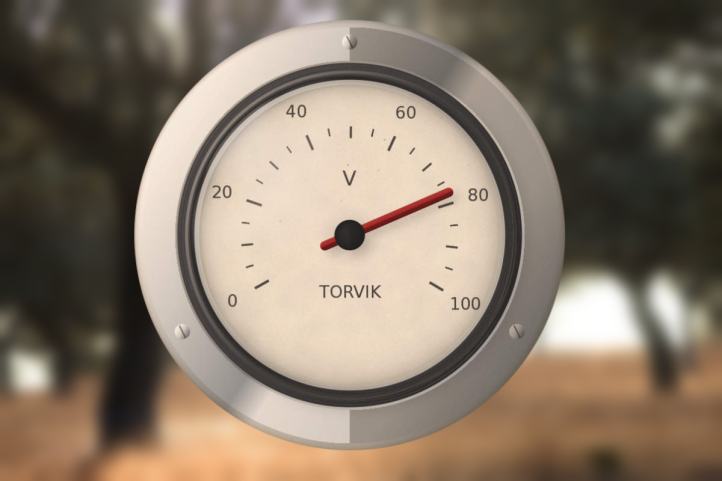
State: 77.5 V
